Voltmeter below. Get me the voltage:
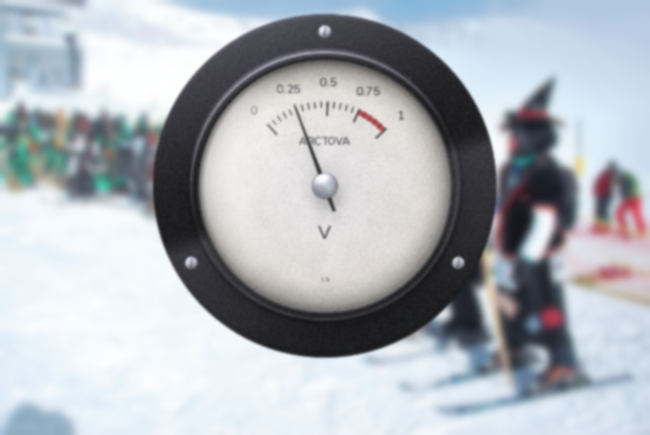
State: 0.25 V
